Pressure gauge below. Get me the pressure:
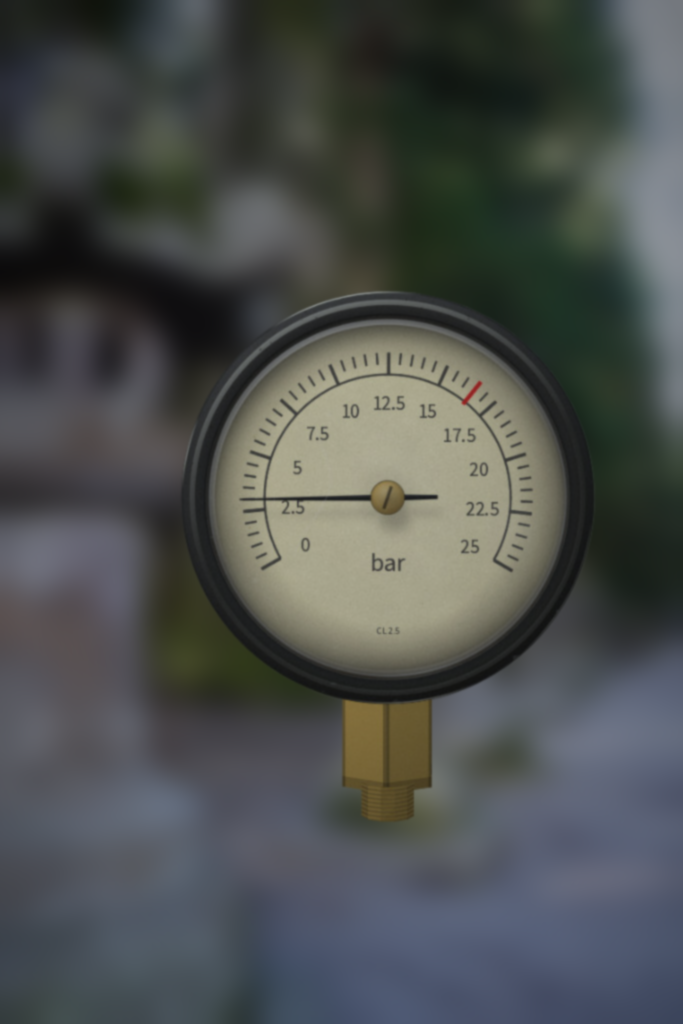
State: 3 bar
